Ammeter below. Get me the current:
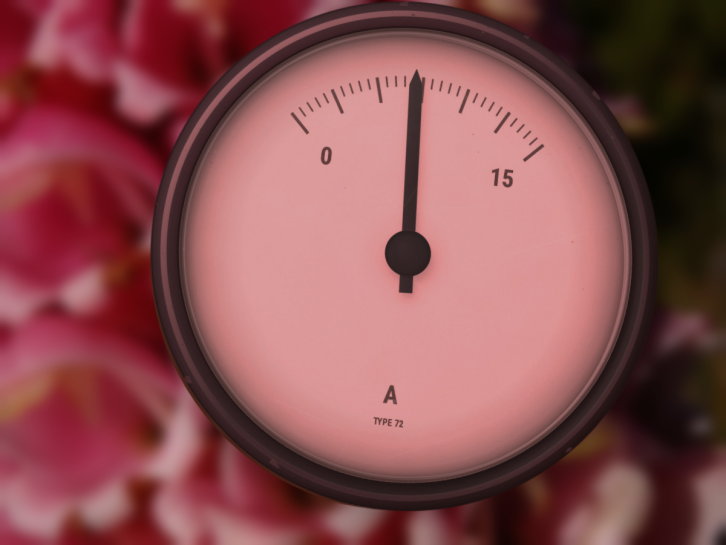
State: 7 A
